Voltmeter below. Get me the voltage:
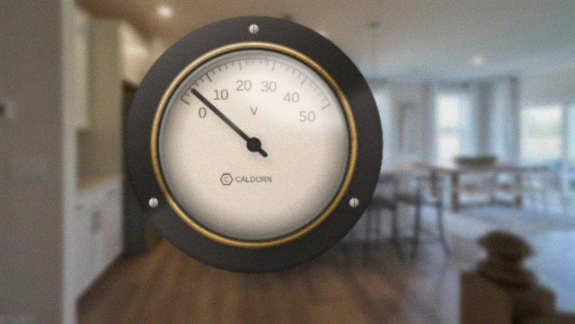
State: 4 V
